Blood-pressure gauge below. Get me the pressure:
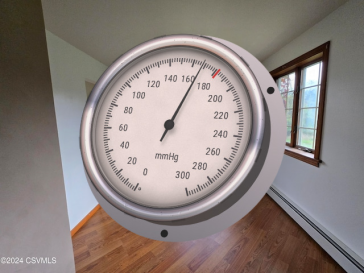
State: 170 mmHg
